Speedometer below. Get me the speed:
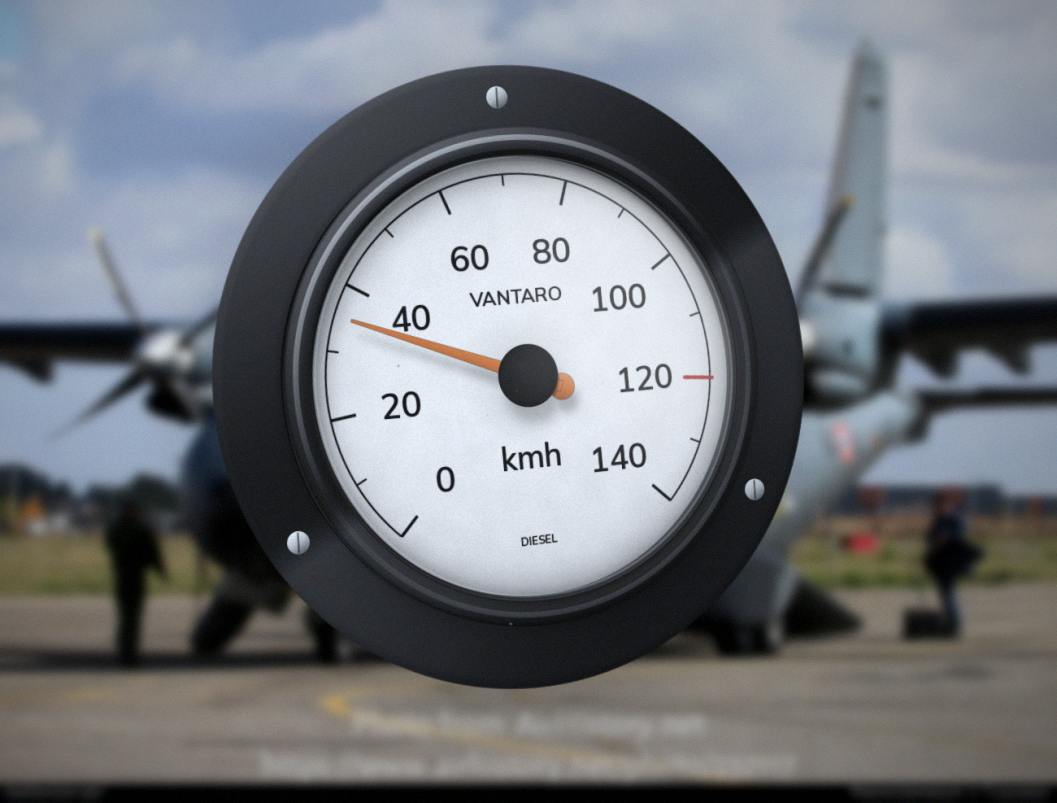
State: 35 km/h
